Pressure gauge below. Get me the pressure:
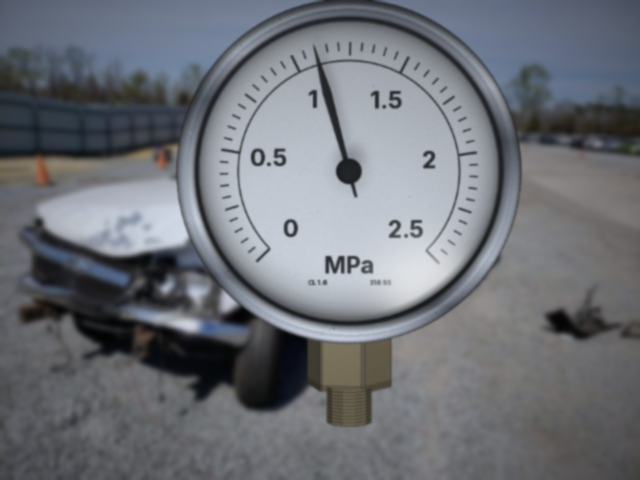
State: 1.1 MPa
